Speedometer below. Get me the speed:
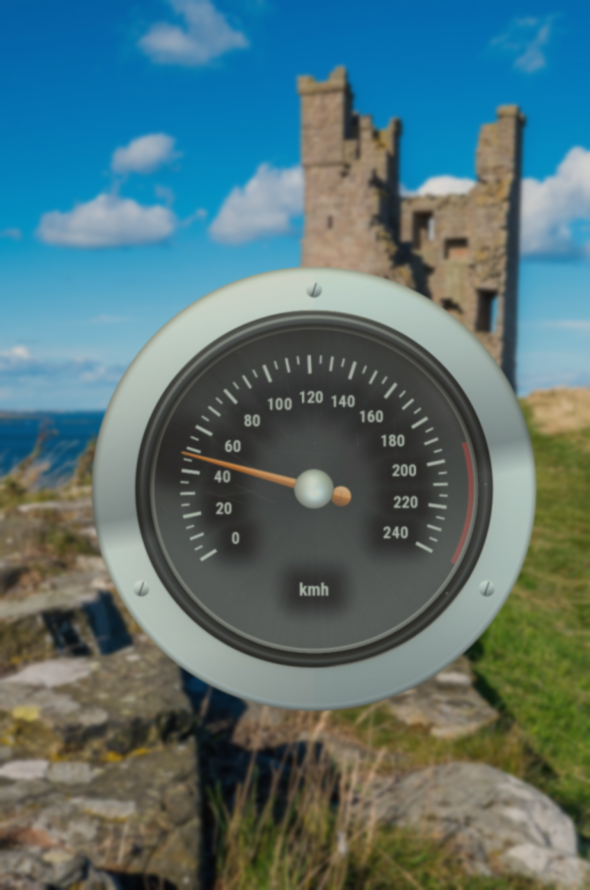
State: 47.5 km/h
